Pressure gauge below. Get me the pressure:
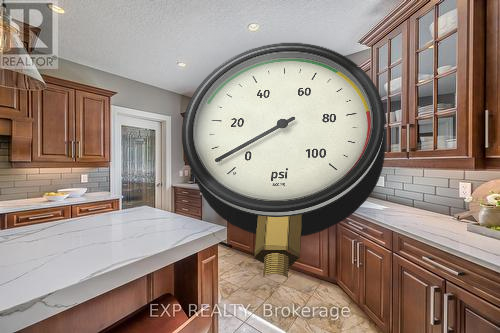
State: 5 psi
